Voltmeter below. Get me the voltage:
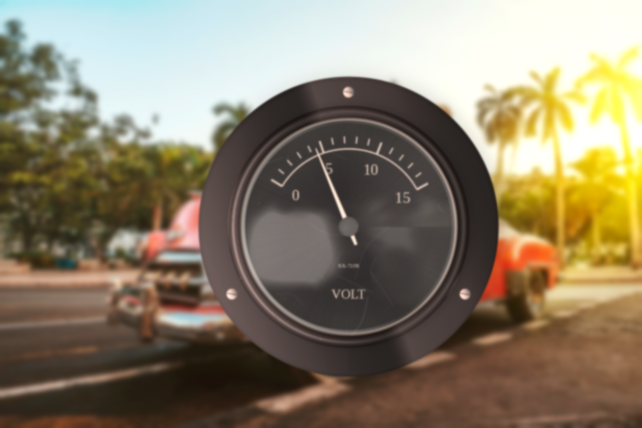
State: 4.5 V
